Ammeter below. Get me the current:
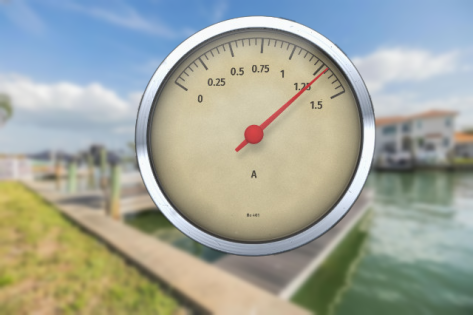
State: 1.3 A
